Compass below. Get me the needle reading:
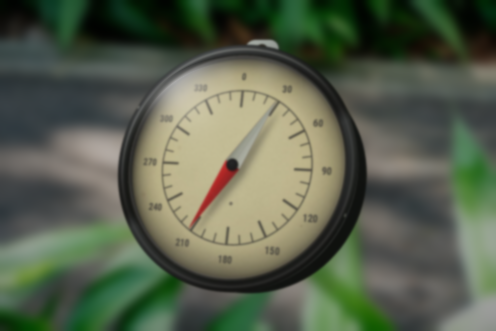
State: 210 °
